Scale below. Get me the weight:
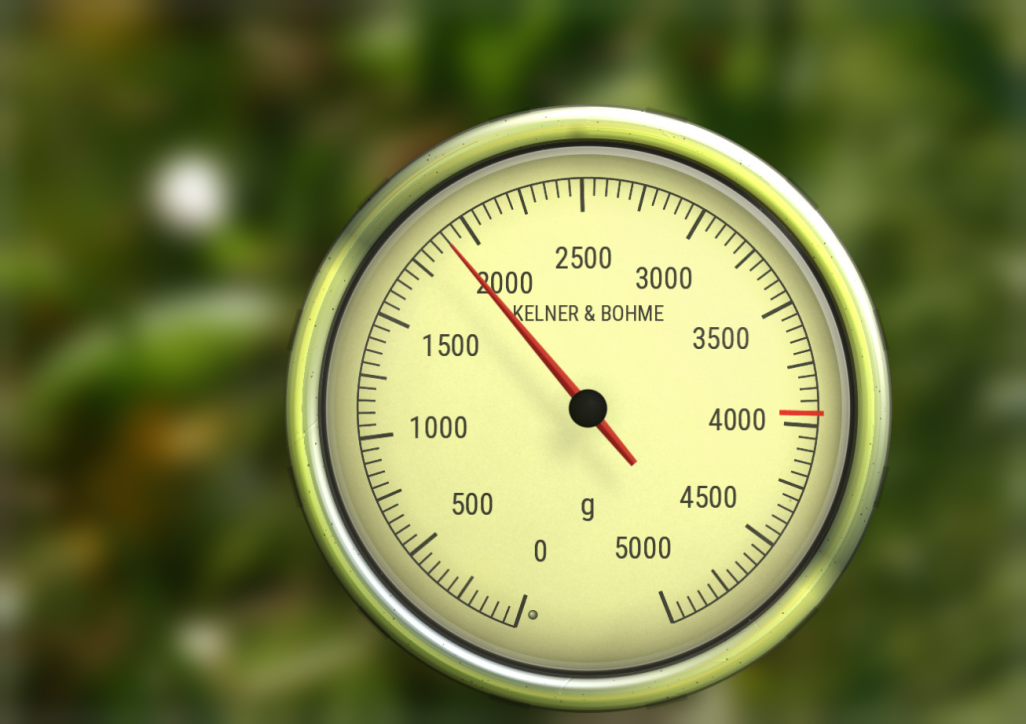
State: 1900 g
